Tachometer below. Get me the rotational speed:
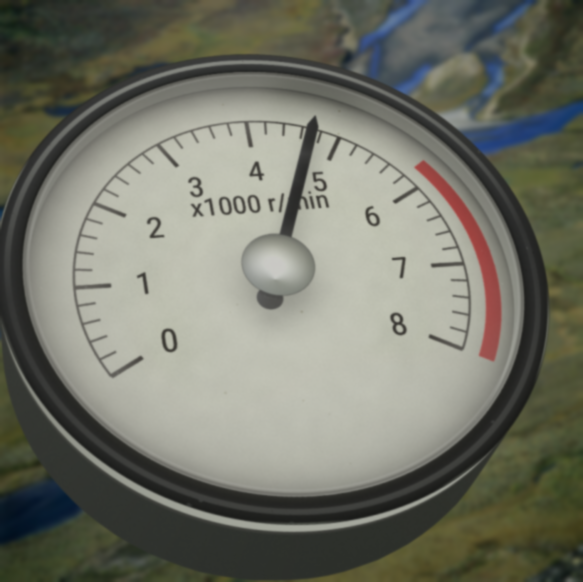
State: 4700 rpm
